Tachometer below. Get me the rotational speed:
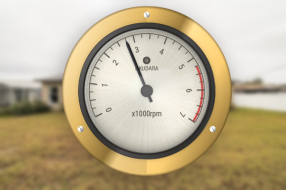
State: 2750 rpm
